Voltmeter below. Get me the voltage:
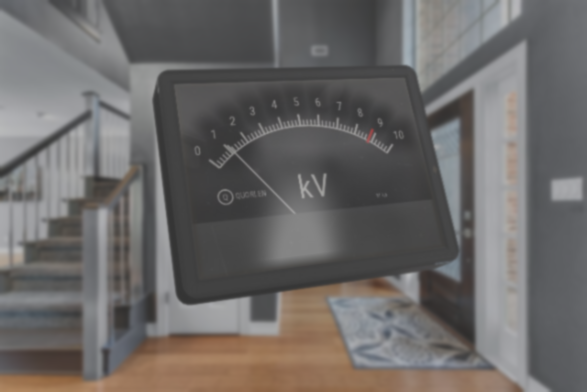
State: 1 kV
